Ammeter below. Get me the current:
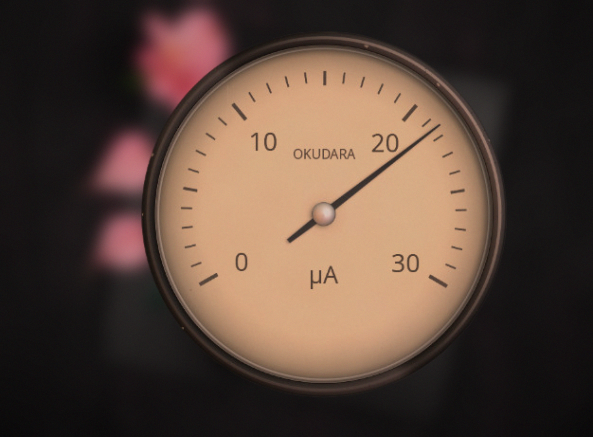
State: 21.5 µA
